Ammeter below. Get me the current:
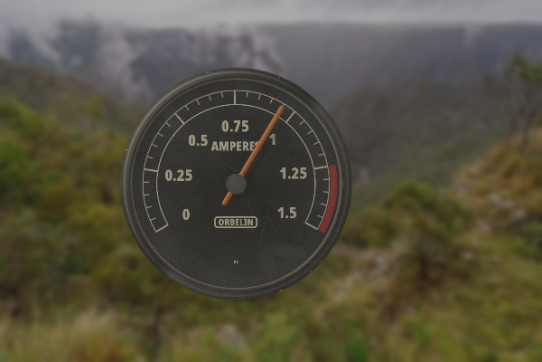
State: 0.95 A
